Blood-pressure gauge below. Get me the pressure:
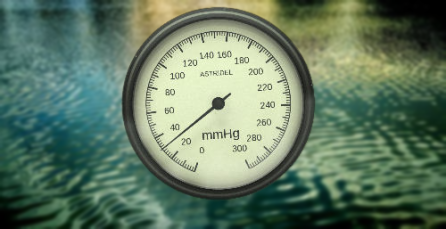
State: 30 mmHg
